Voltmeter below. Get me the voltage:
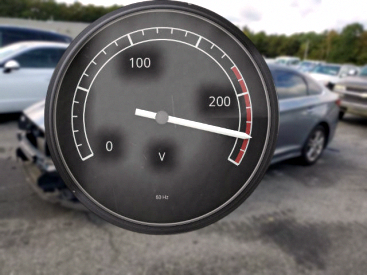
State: 230 V
